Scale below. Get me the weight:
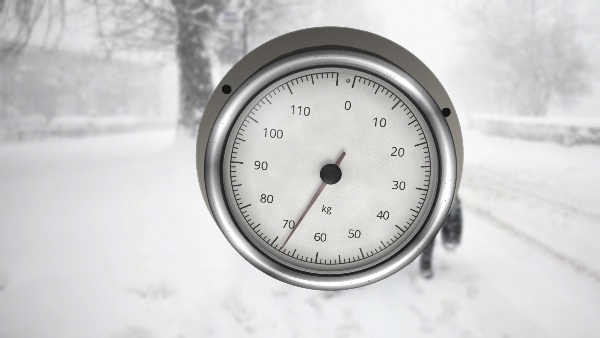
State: 68 kg
